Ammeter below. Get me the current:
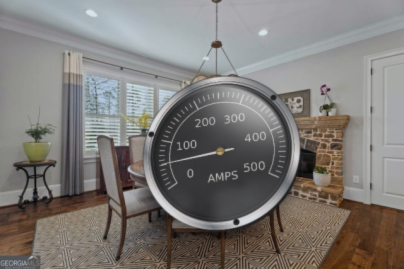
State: 50 A
